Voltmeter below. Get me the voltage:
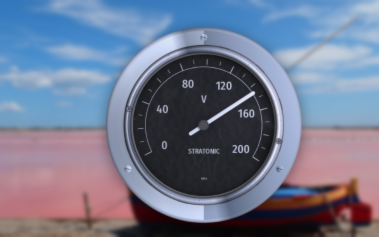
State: 145 V
